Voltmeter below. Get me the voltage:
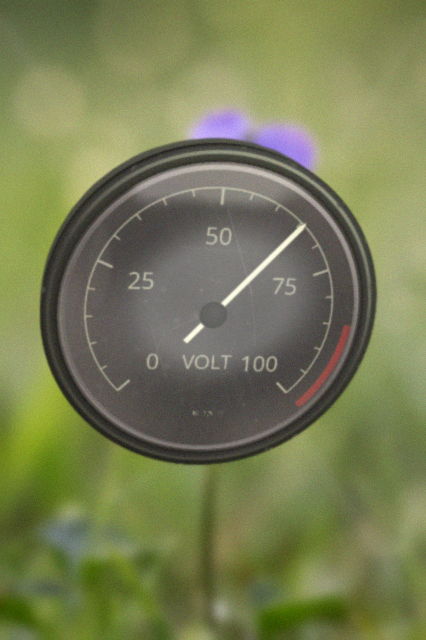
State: 65 V
